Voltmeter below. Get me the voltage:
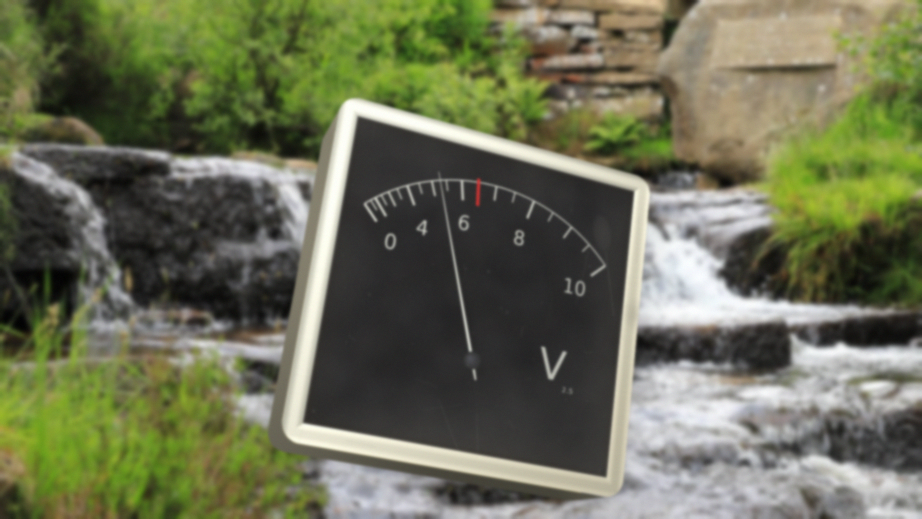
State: 5.25 V
